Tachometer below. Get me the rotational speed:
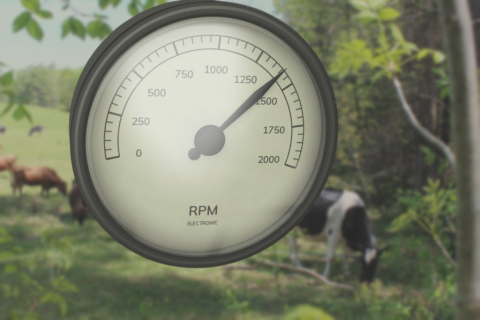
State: 1400 rpm
